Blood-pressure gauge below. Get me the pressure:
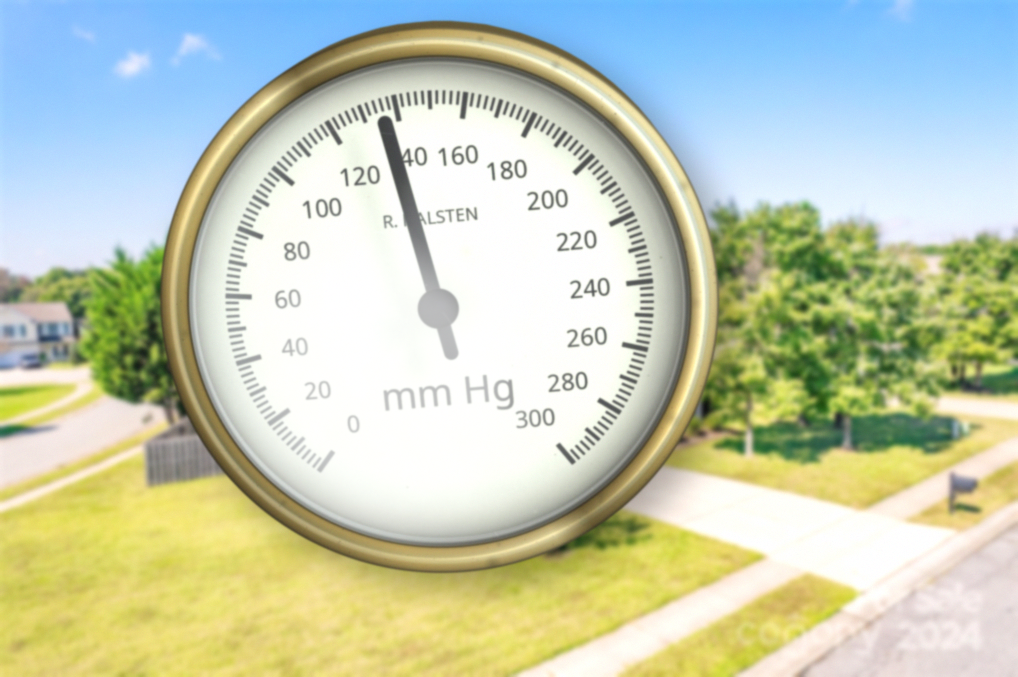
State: 136 mmHg
